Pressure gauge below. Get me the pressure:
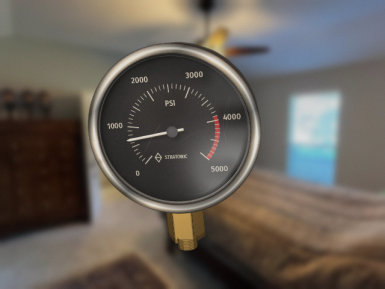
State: 700 psi
